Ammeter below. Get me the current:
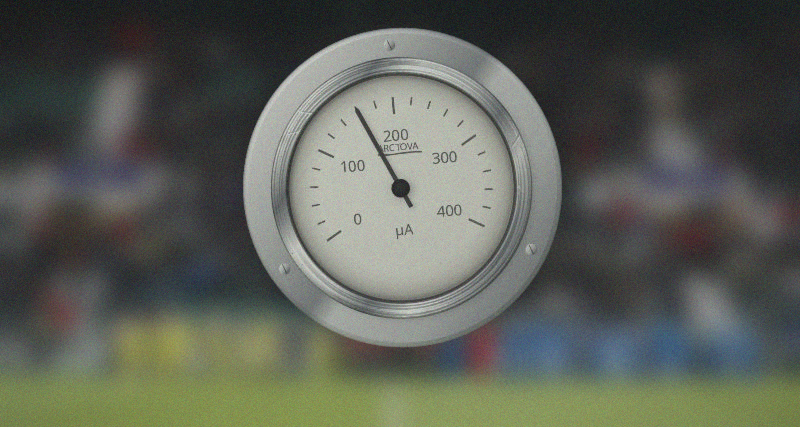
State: 160 µA
